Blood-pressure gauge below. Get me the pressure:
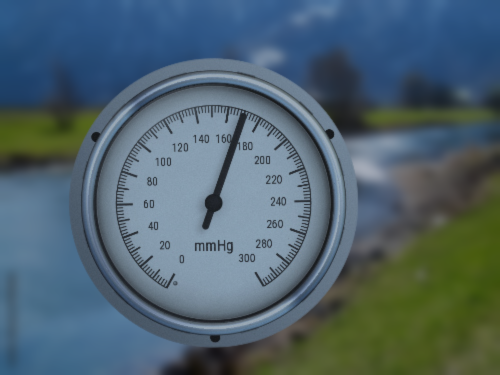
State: 170 mmHg
